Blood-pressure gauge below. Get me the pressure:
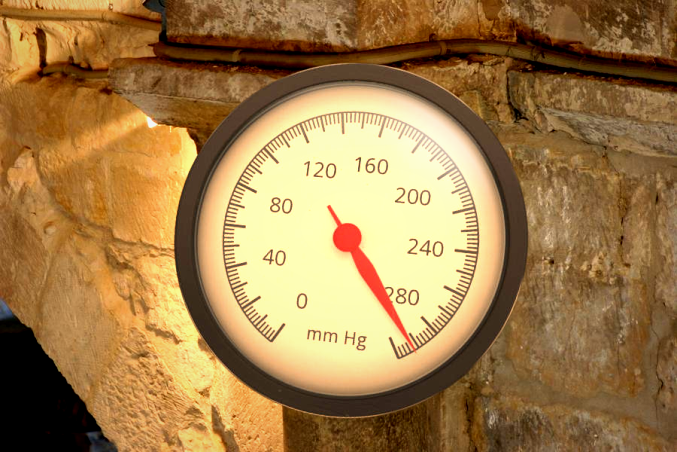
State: 292 mmHg
